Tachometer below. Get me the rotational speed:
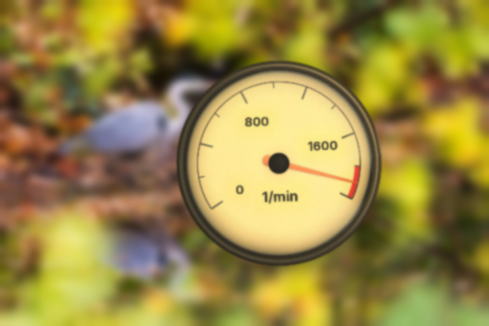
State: 1900 rpm
